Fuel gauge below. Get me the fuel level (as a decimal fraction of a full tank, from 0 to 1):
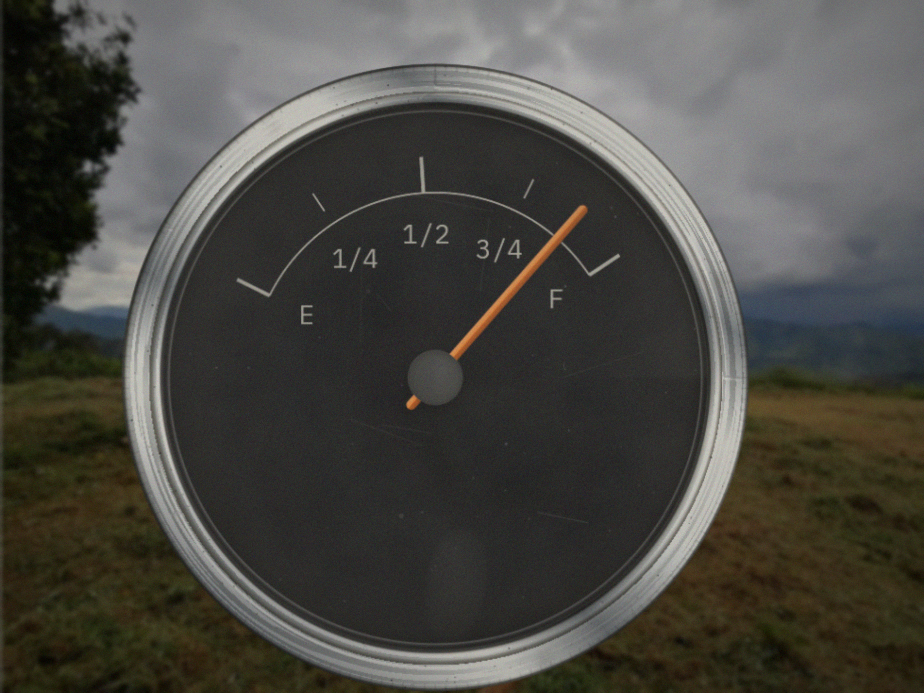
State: 0.875
